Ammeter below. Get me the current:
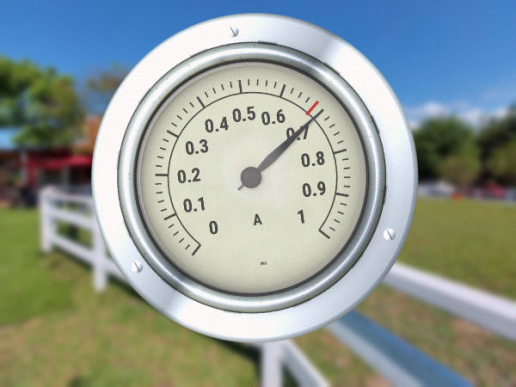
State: 0.7 A
